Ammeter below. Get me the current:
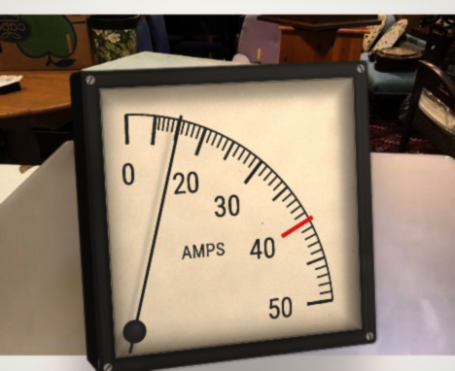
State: 15 A
